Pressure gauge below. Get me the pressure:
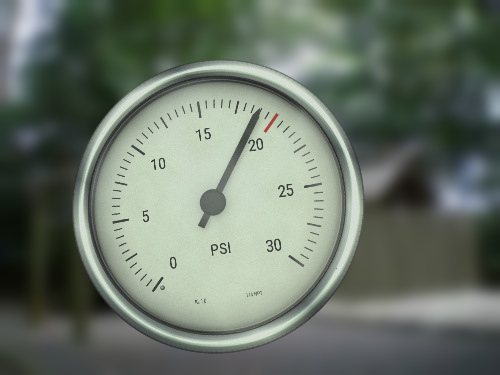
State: 19 psi
